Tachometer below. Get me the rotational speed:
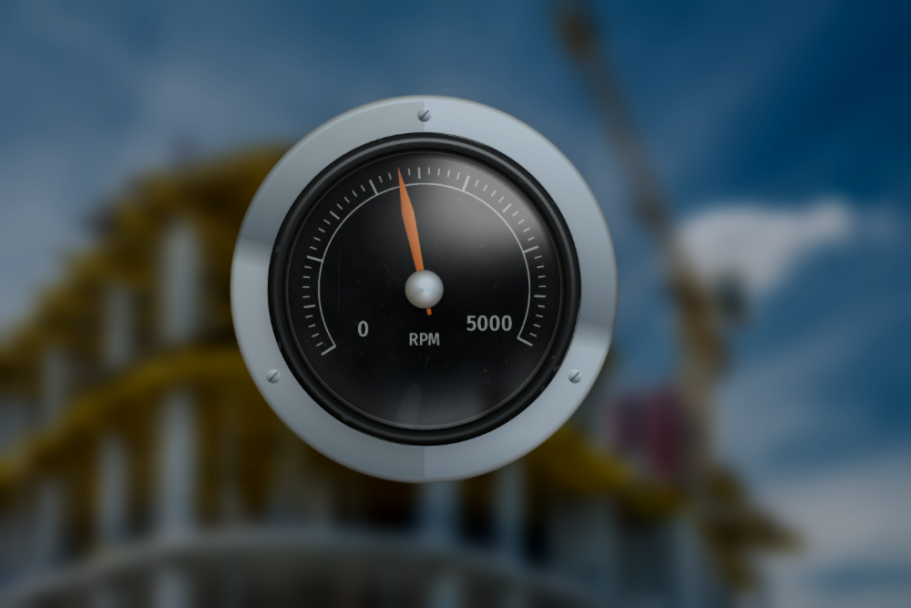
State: 2300 rpm
